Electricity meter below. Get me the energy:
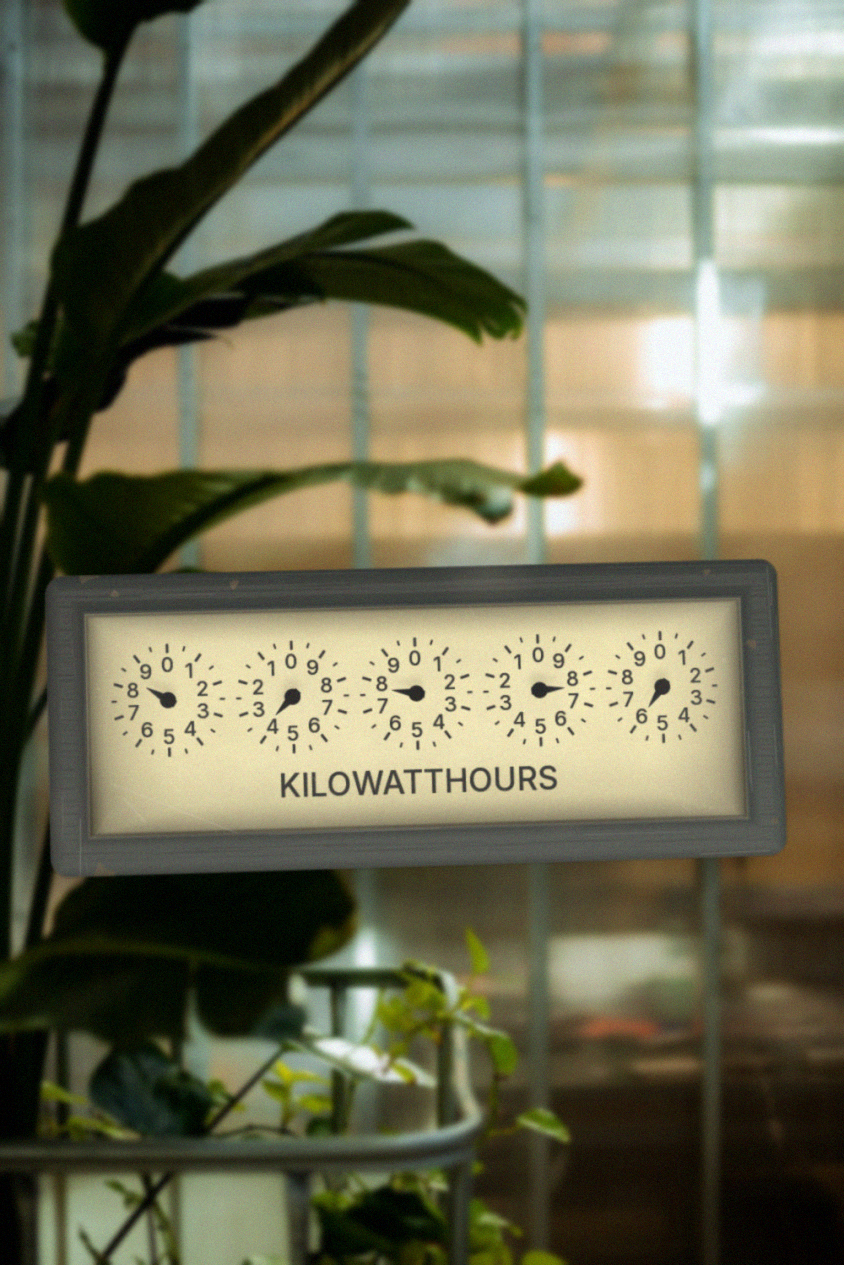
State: 83776 kWh
